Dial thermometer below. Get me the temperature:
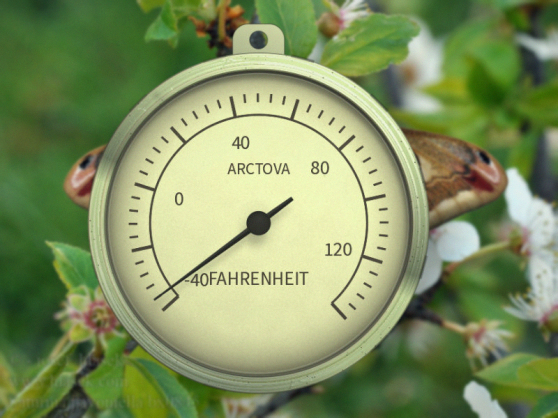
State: -36 °F
